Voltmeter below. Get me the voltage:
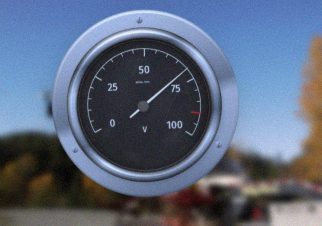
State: 70 V
